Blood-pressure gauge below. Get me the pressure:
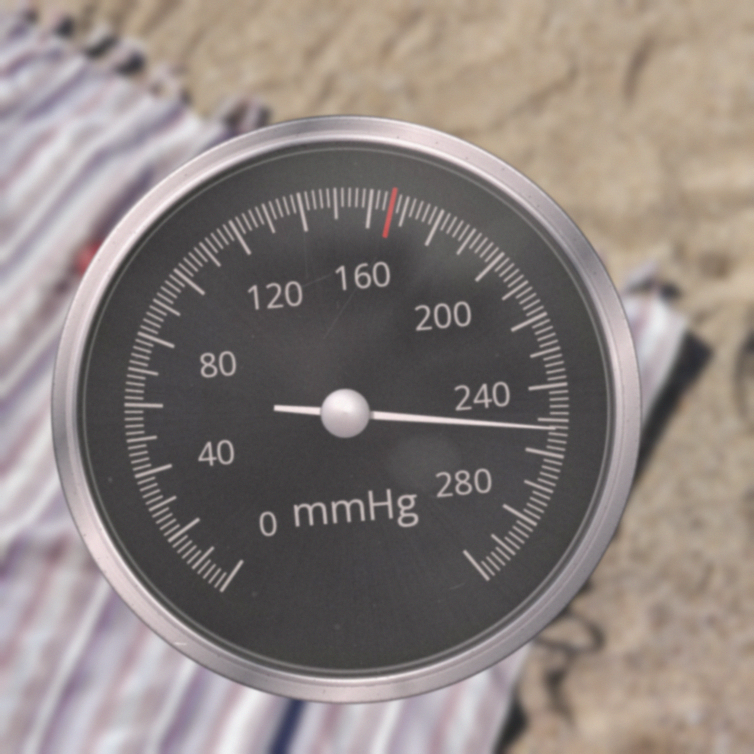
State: 252 mmHg
